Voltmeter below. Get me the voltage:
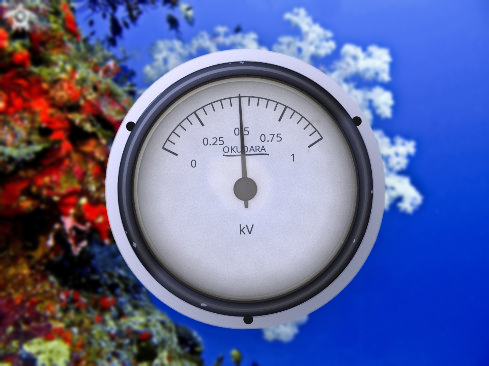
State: 0.5 kV
